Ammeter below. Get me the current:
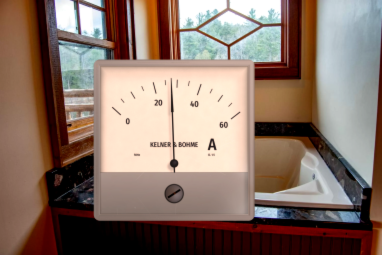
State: 27.5 A
